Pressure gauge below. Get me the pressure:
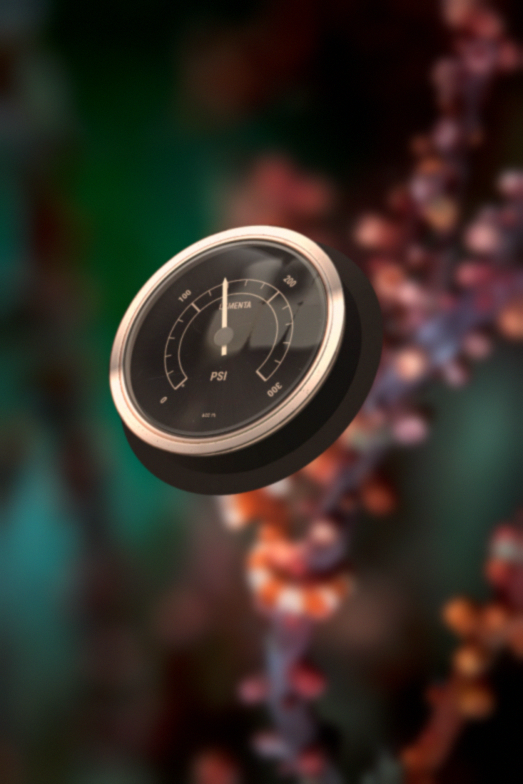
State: 140 psi
